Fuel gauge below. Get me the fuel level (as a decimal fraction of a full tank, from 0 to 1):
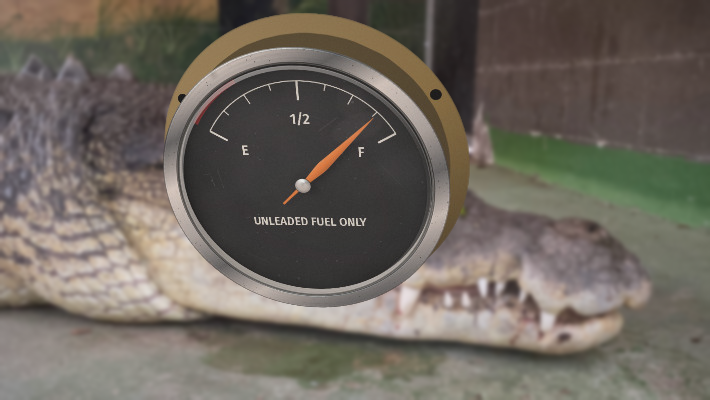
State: 0.875
